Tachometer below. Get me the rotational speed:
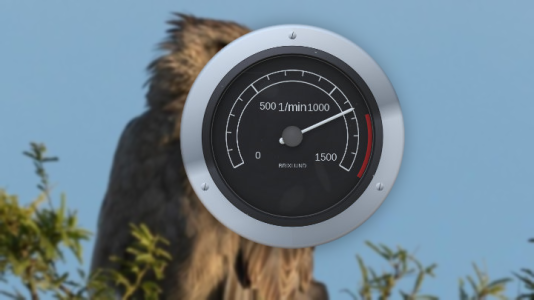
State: 1150 rpm
